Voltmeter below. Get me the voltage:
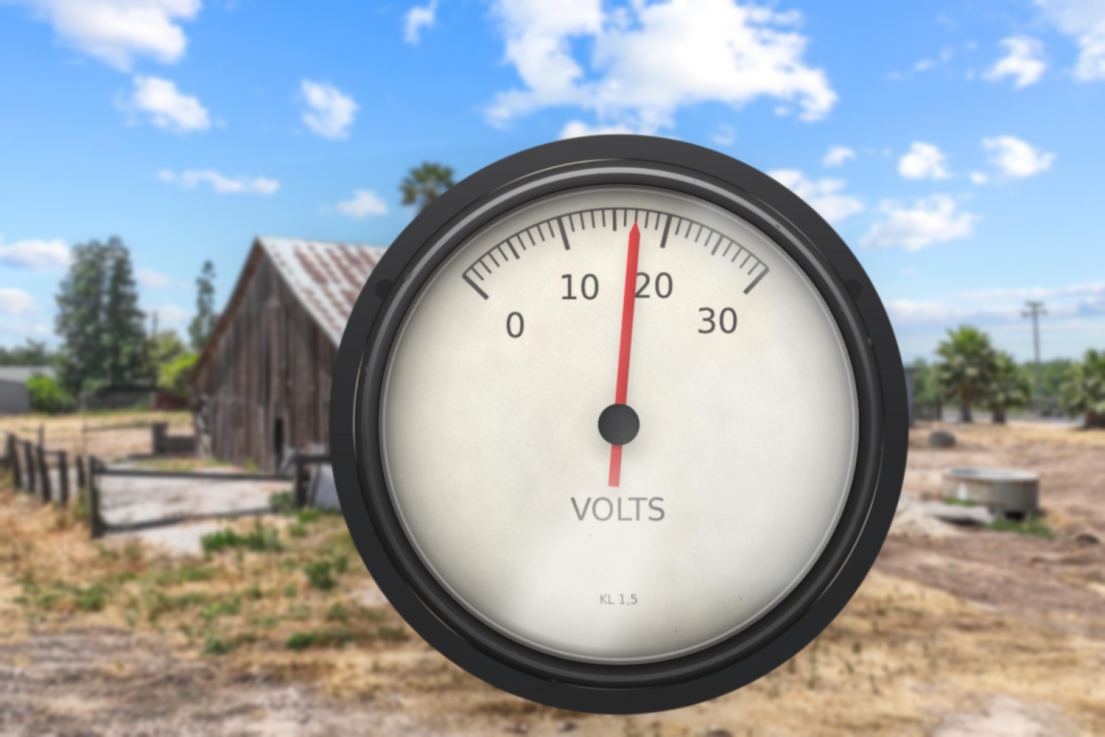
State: 17 V
